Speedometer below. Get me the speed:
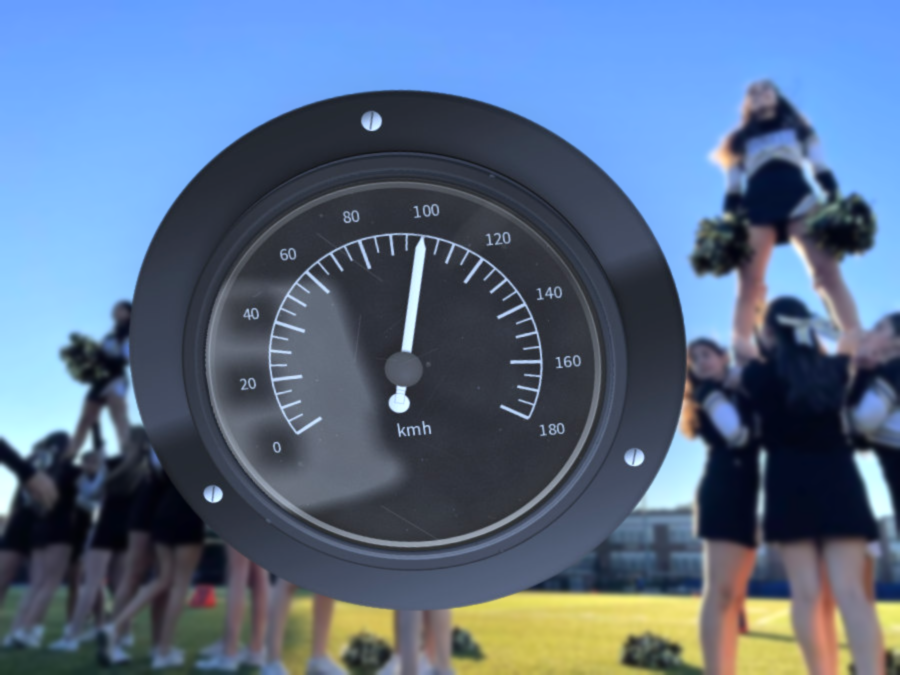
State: 100 km/h
